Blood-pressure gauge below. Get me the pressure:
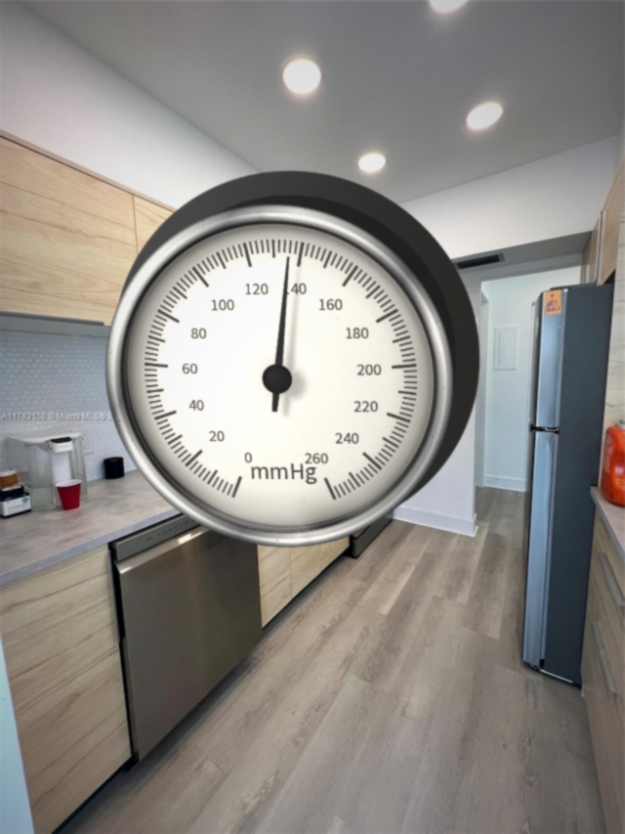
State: 136 mmHg
